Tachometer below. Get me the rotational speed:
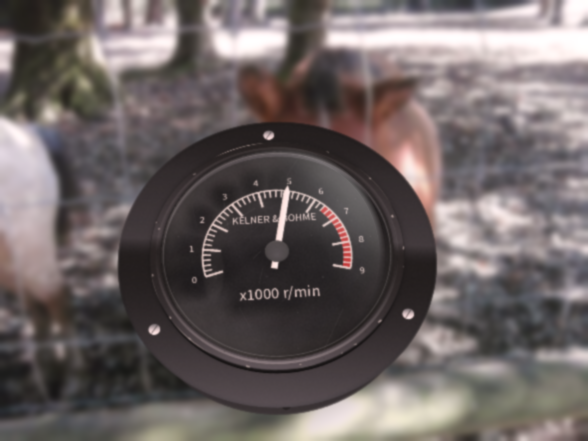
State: 5000 rpm
